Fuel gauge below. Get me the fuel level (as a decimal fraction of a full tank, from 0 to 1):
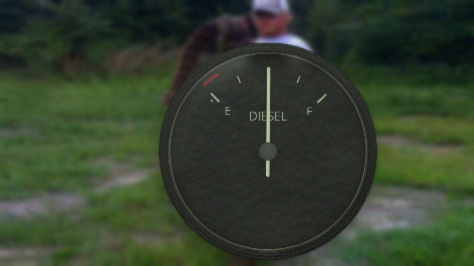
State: 0.5
